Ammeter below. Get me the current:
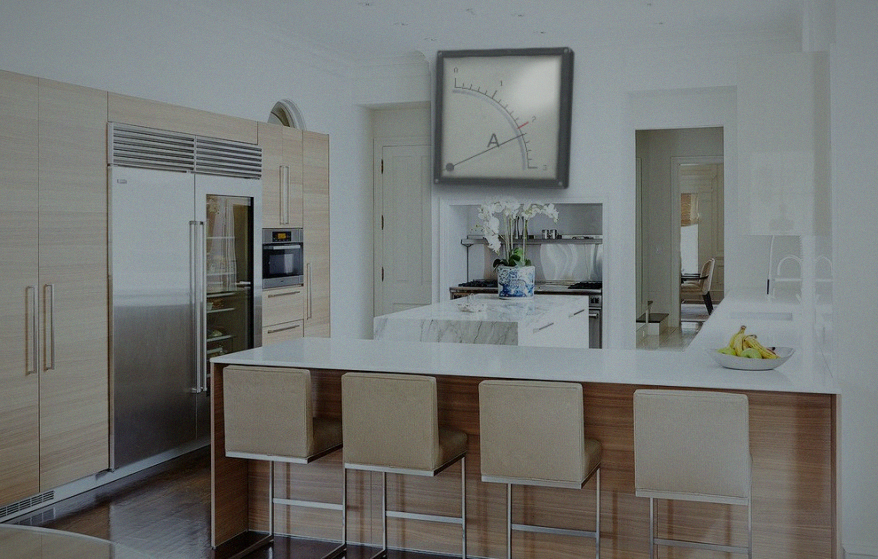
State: 2.2 A
